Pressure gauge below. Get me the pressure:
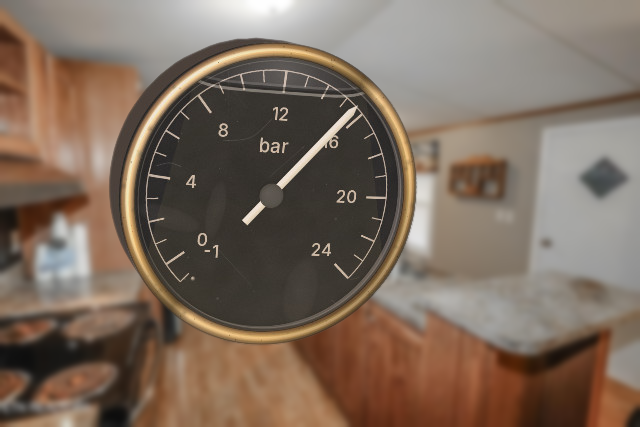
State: 15.5 bar
